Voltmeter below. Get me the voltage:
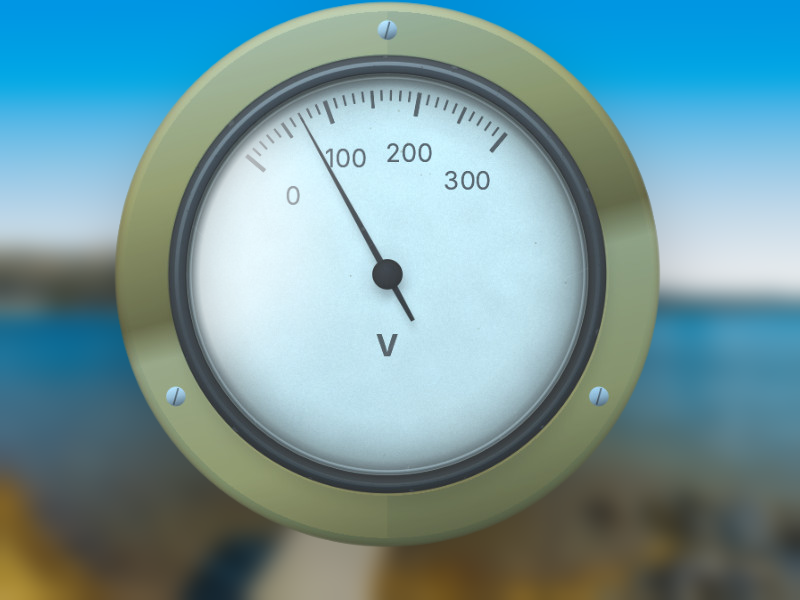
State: 70 V
